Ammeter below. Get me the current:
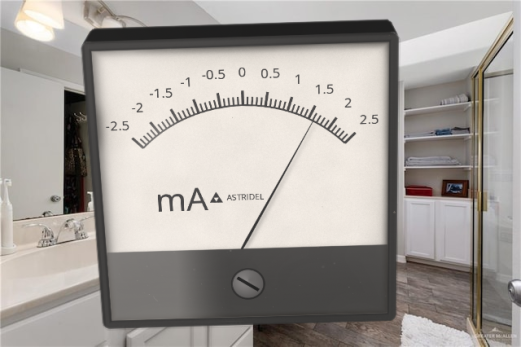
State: 1.6 mA
